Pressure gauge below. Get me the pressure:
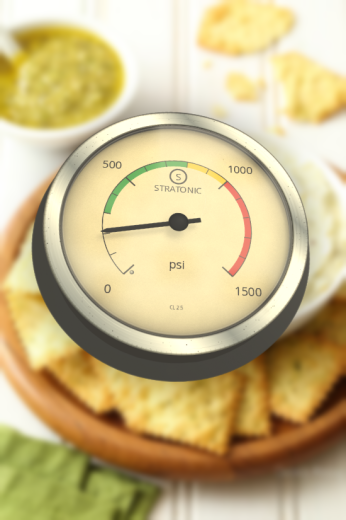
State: 200 psi
